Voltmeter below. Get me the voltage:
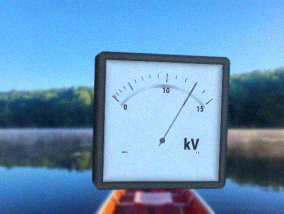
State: 13 kV
